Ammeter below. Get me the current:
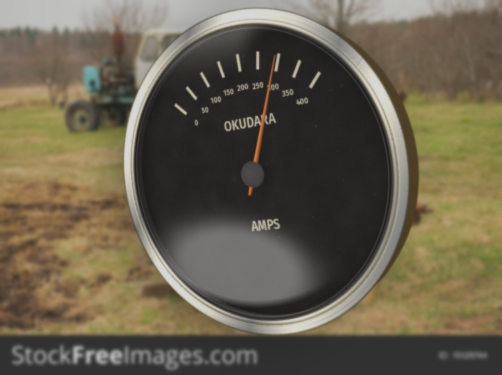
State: 300 A
